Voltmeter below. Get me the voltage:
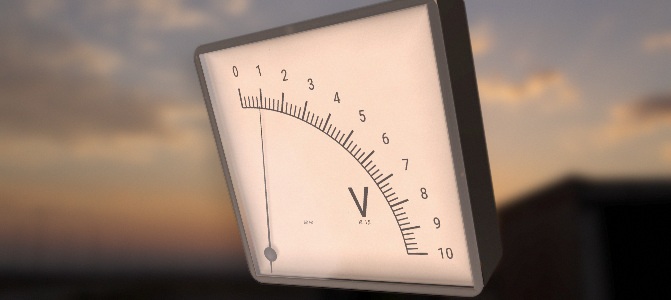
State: 1 V
